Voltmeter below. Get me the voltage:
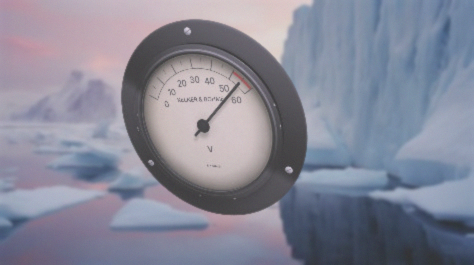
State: 55 V
